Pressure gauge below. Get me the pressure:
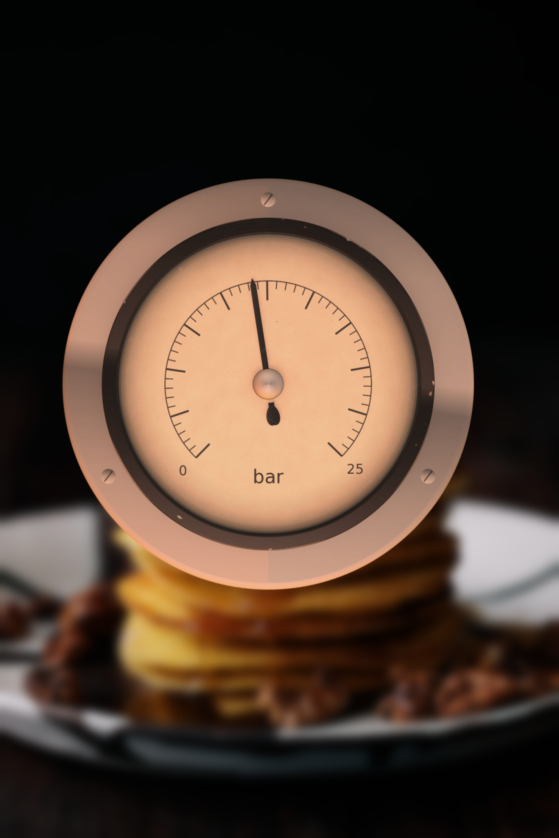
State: 11.75 bar
